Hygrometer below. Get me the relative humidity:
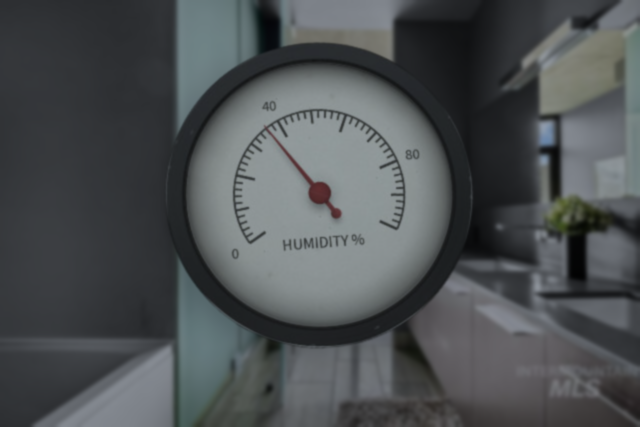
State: 36 %
